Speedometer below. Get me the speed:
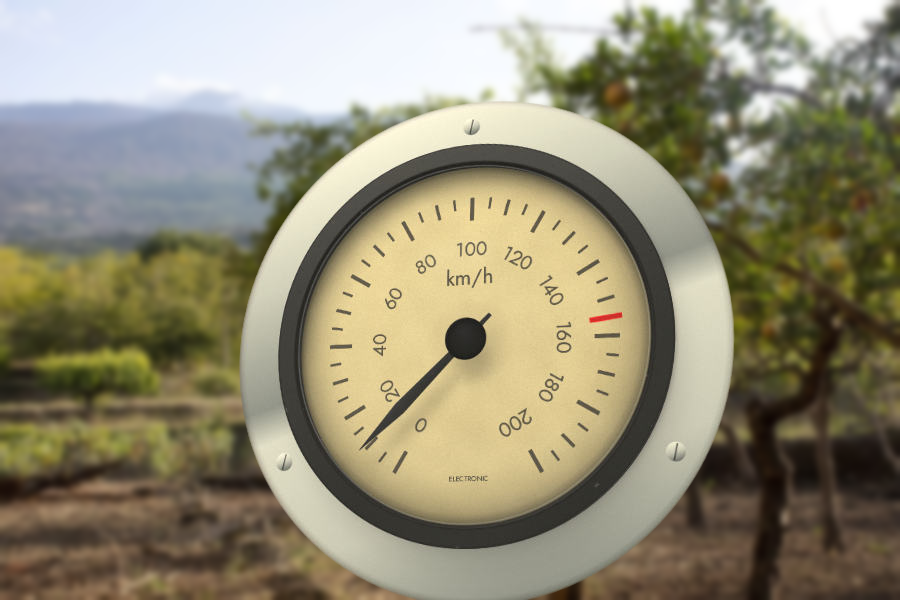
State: 10 km/h
